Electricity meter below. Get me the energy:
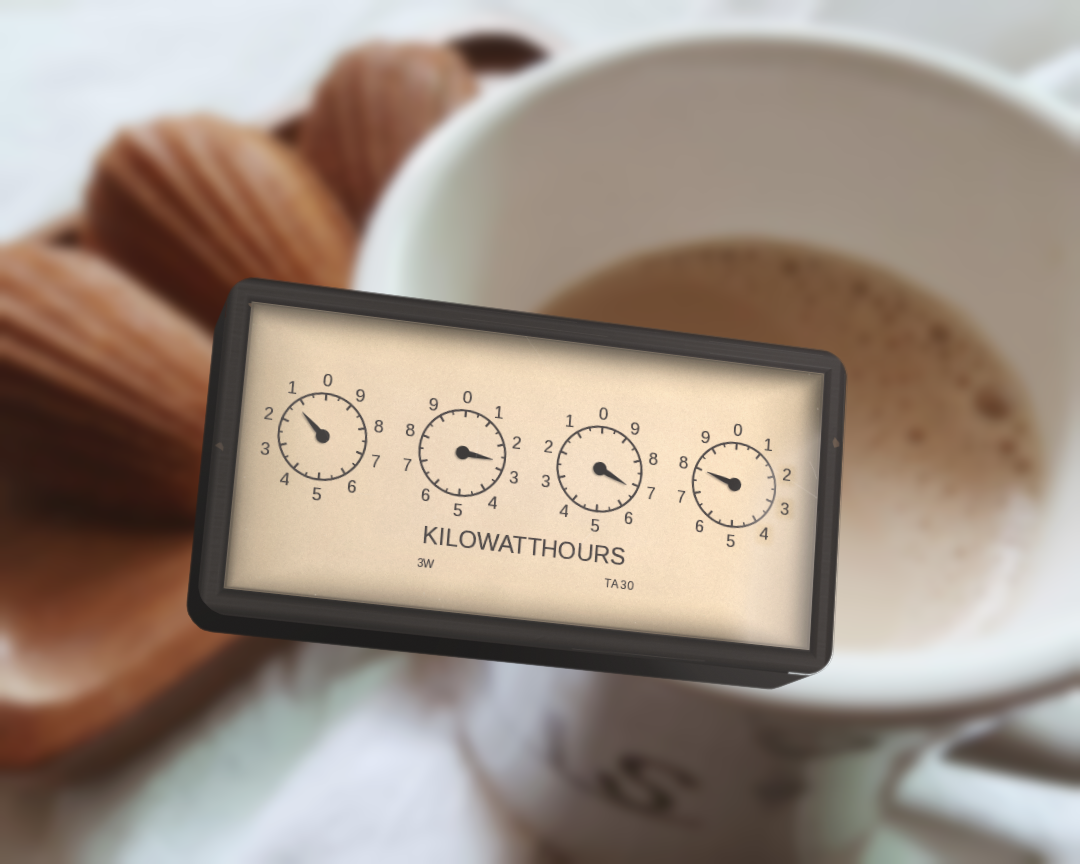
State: 1268 kWh
